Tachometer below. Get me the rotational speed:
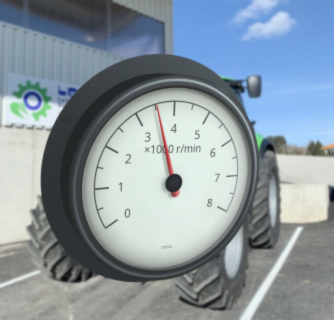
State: 3500 rpm
